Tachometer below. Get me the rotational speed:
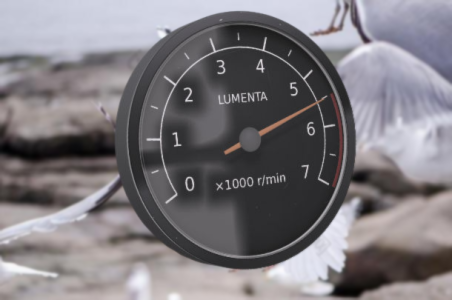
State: 5500 rpm
